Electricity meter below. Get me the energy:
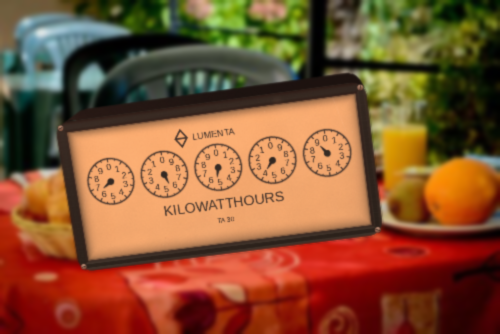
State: 65539 kWh
